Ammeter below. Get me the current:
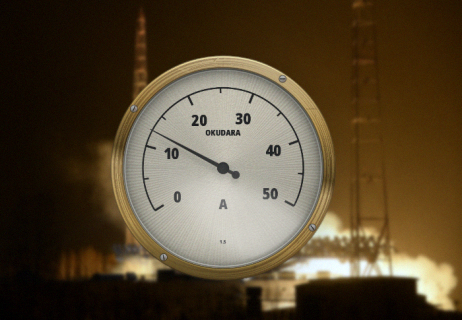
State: 12.5 A
